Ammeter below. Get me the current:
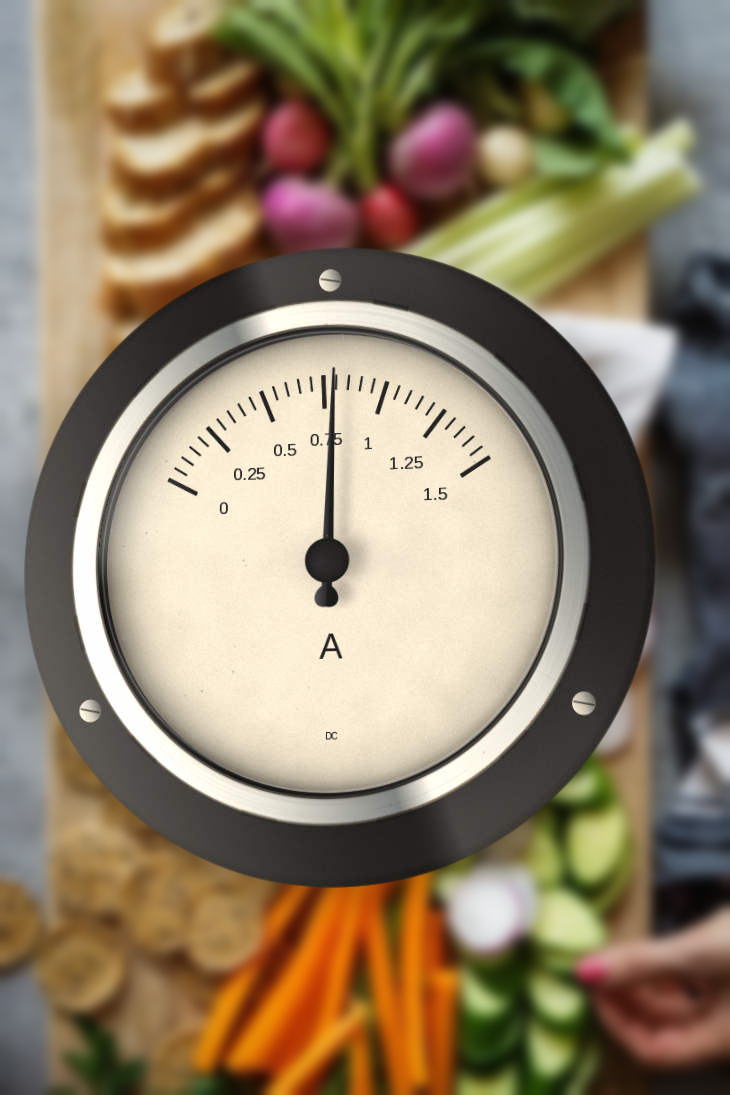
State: 0.8 A
